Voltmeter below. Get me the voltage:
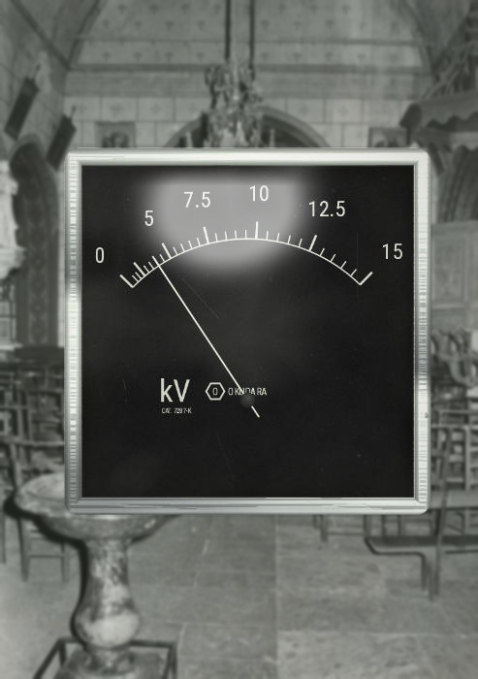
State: 4 kV
